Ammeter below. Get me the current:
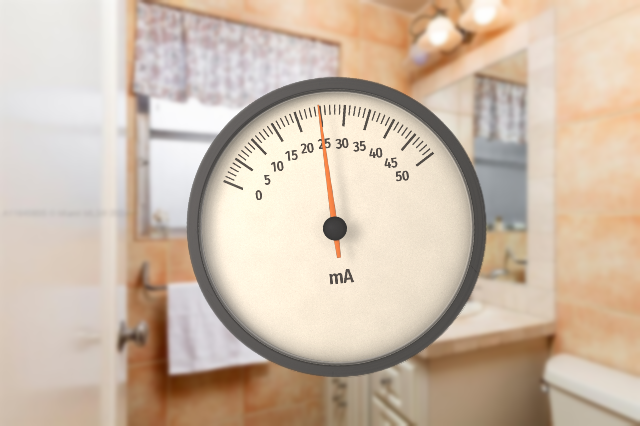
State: 25 mA
